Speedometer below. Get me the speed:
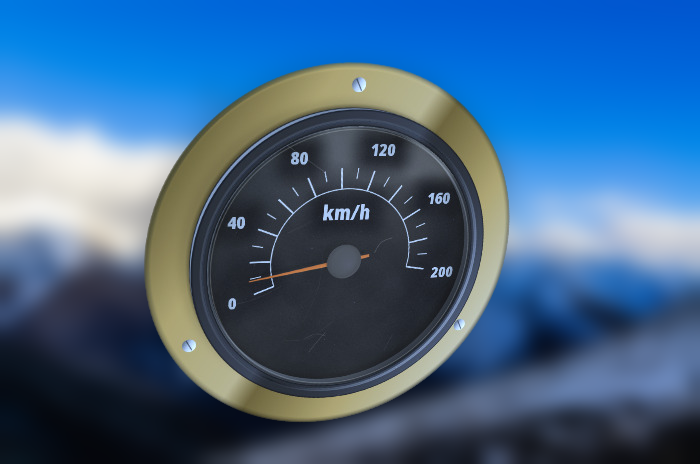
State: 10 km/h
